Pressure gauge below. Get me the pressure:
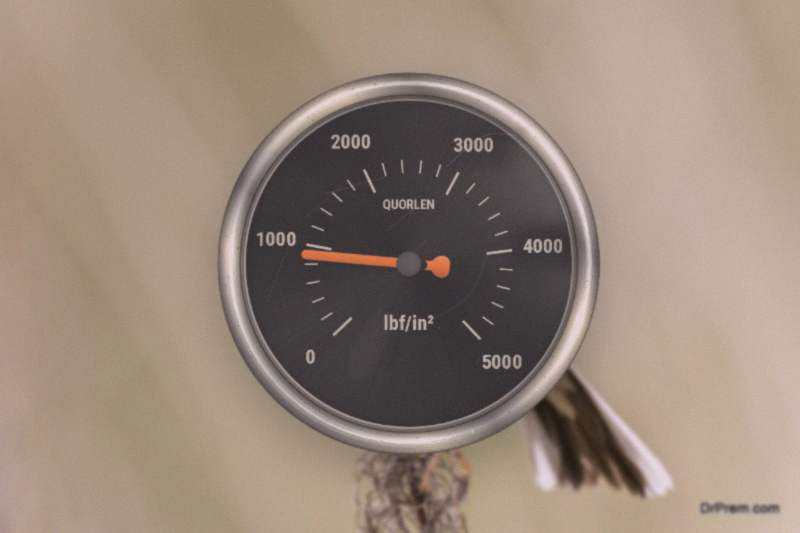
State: 900 psi
